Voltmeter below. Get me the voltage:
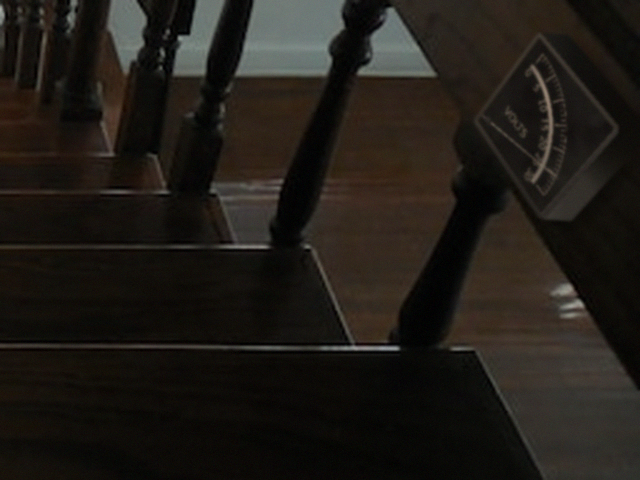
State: 25 V
